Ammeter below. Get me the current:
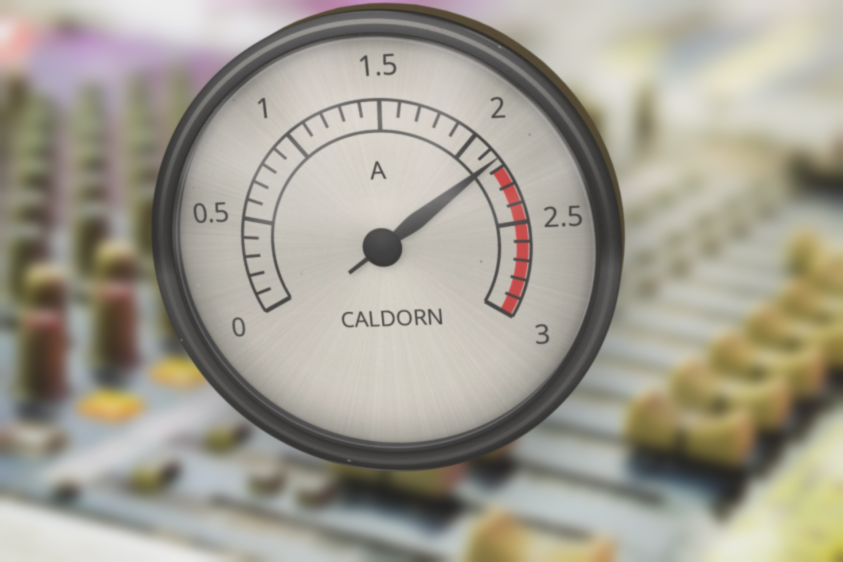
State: 2.15 A
